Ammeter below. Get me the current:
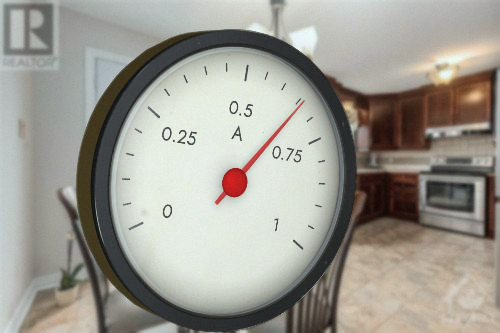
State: 0.65 A
